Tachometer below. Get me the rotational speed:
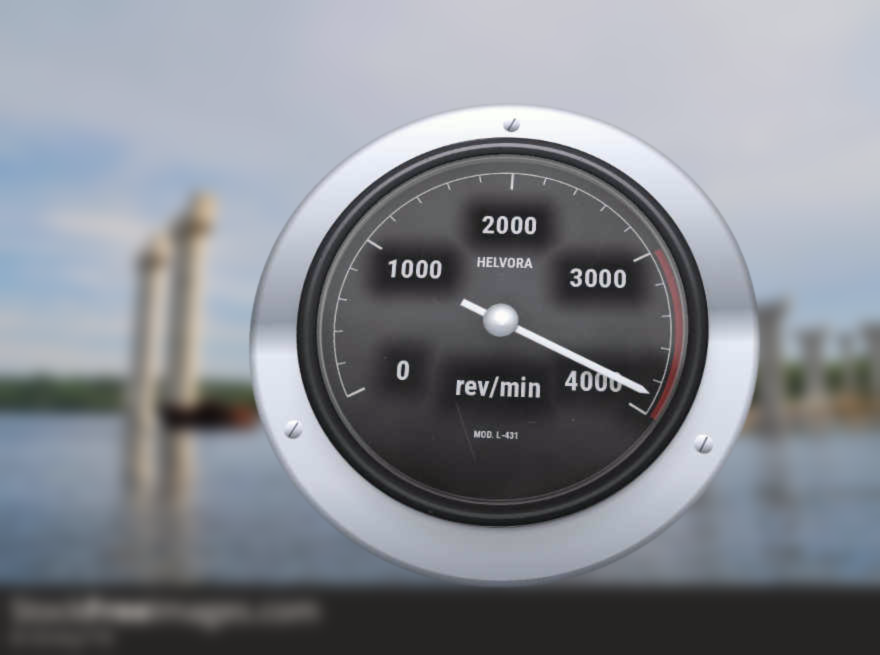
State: 3900 rpm
